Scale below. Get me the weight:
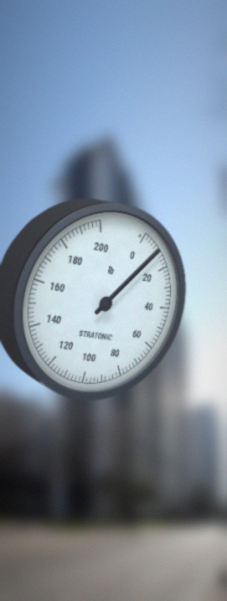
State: 10 lb
